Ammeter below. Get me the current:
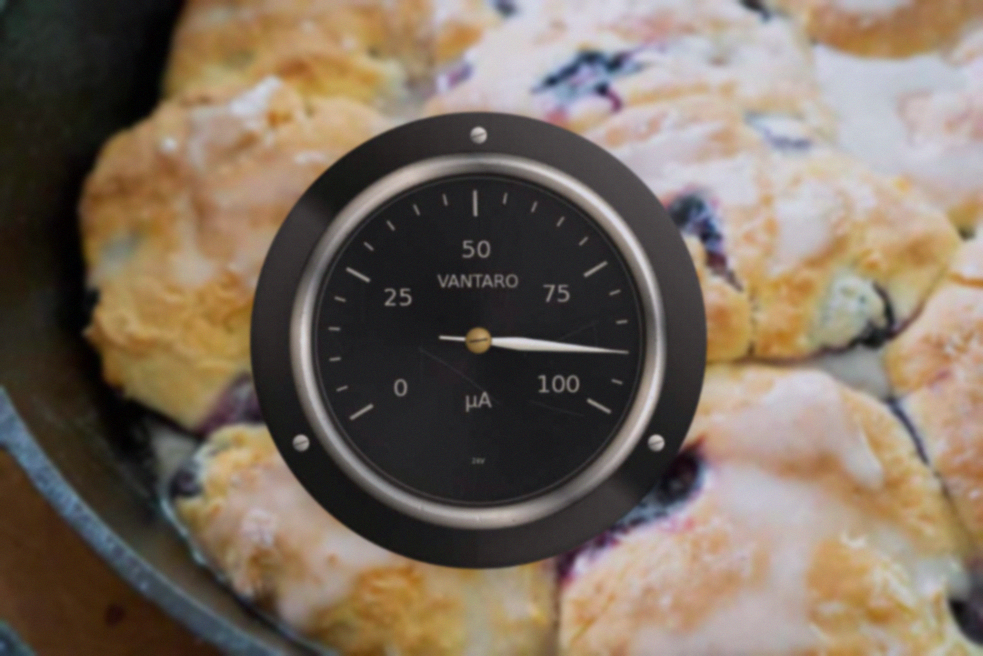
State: 90 µA
